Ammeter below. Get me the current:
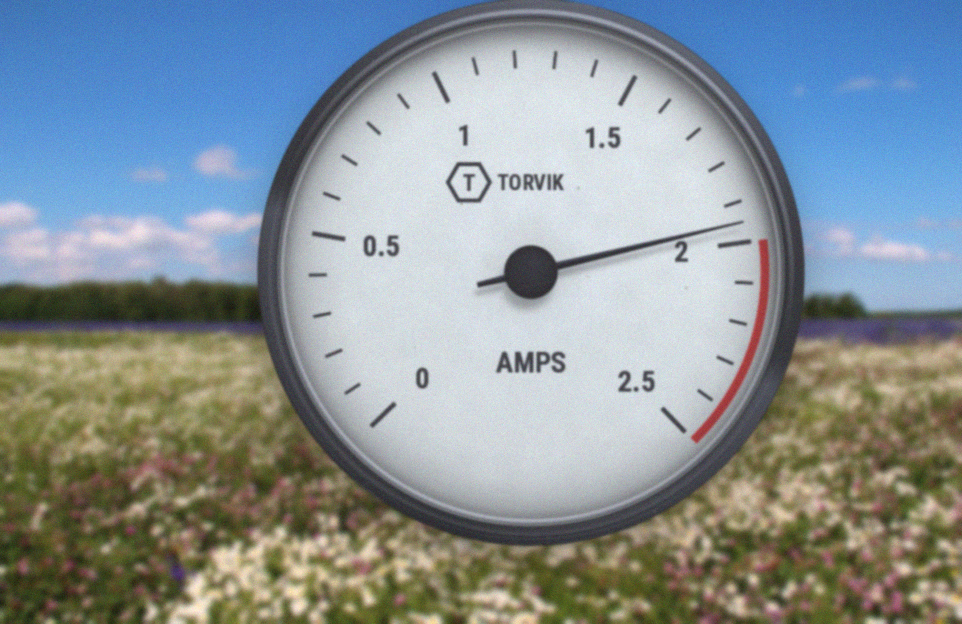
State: 1.95 A
